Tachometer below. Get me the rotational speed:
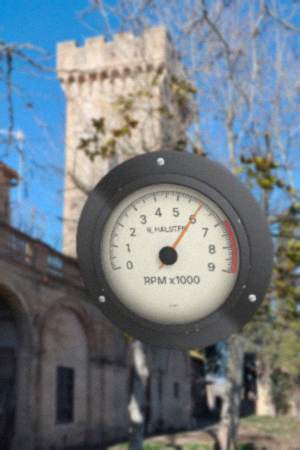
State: 6000 rpm
